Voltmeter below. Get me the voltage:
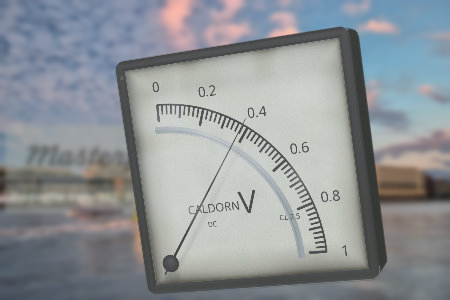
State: 0.38 V
